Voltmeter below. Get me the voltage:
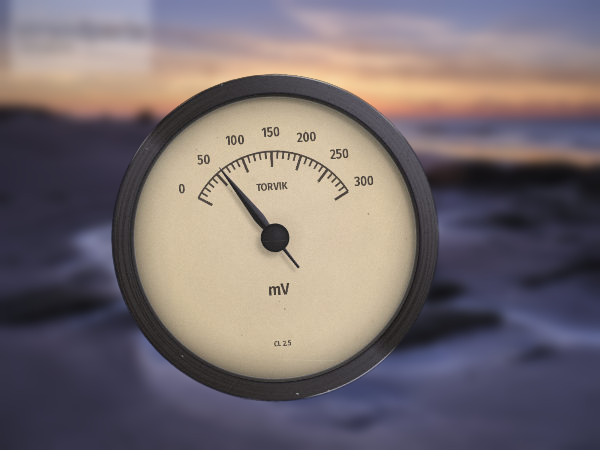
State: 60 mV
